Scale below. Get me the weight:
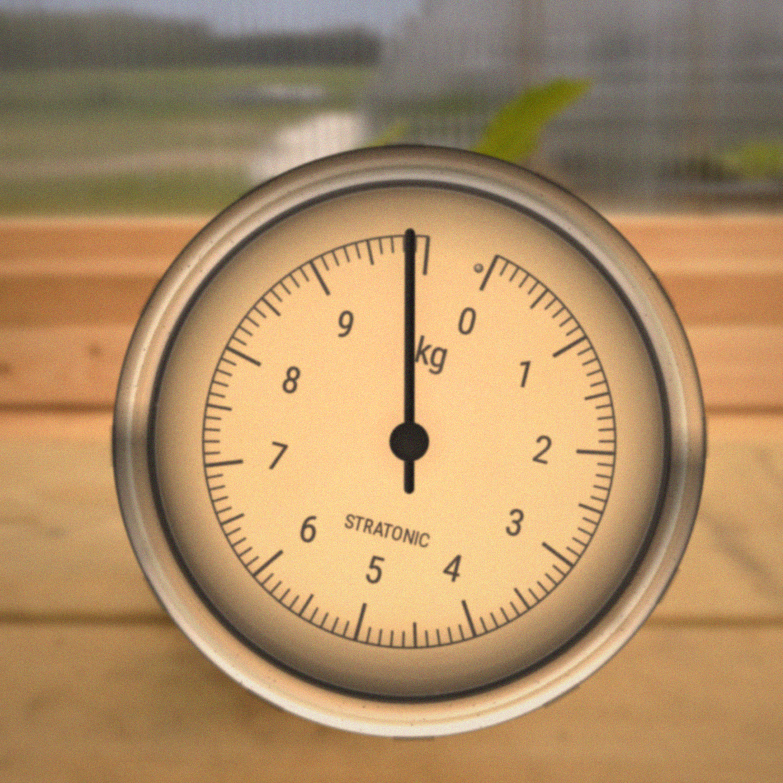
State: 9.85 kg
